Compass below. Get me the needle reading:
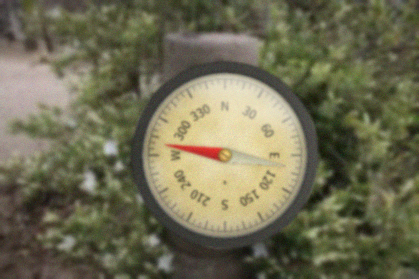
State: 280 °
